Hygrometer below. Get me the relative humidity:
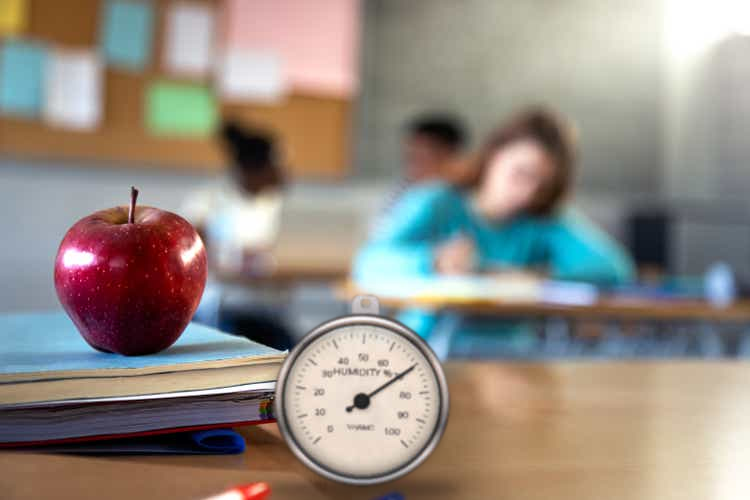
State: 70 %
